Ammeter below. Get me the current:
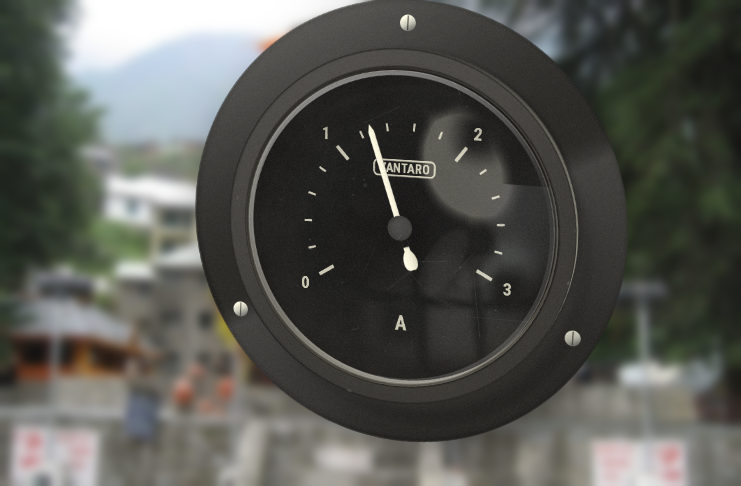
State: 1.3 A
